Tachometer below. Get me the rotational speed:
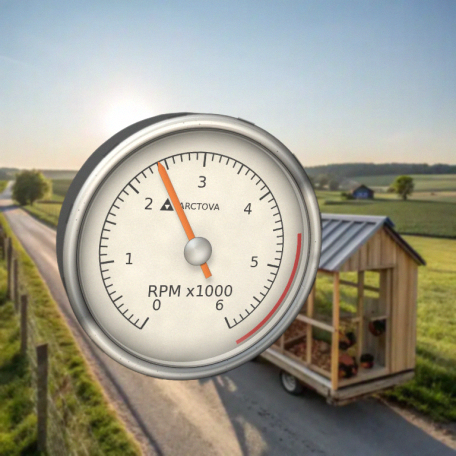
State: 2400 rpm
